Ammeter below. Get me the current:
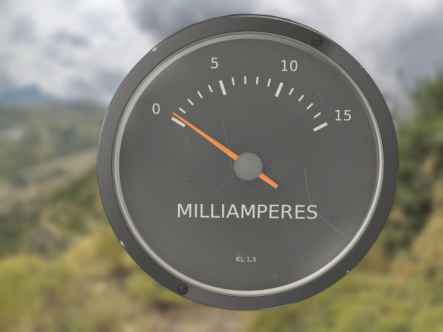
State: 0.5 mA
